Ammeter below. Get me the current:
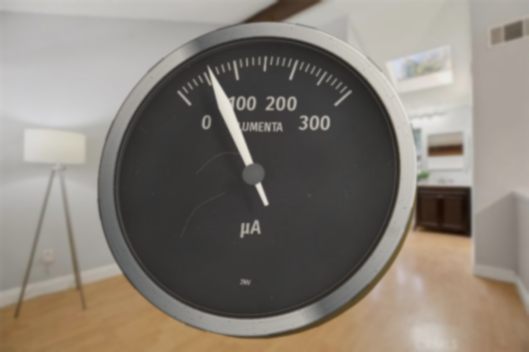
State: 60 µA
